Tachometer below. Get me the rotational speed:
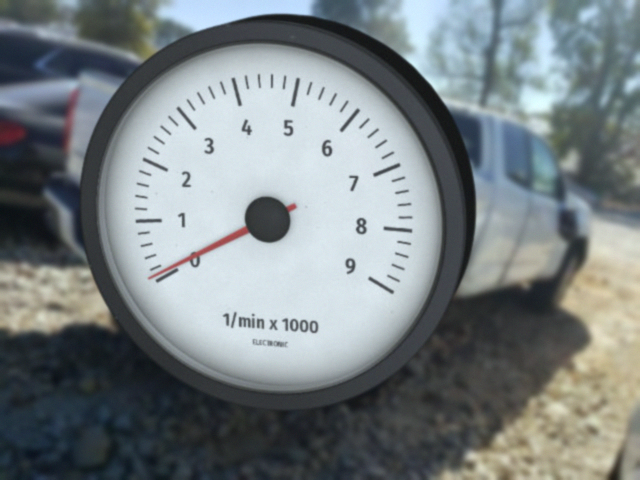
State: 100 rpm
